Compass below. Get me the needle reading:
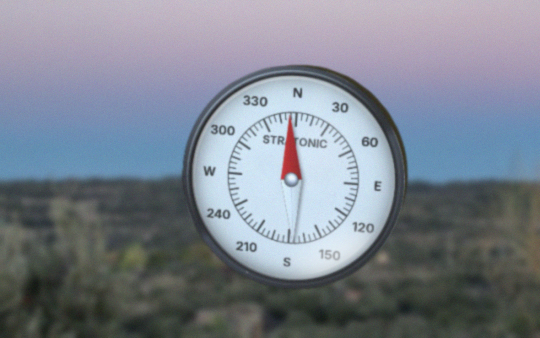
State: 355 °
